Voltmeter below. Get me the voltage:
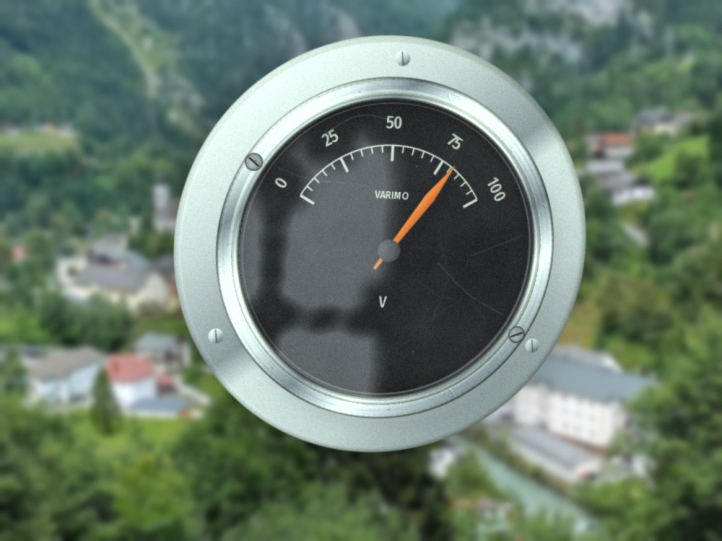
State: 80 V
